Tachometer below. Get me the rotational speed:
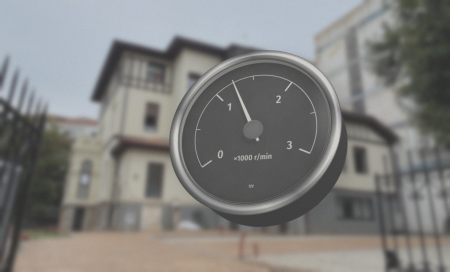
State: 1250 rpm
